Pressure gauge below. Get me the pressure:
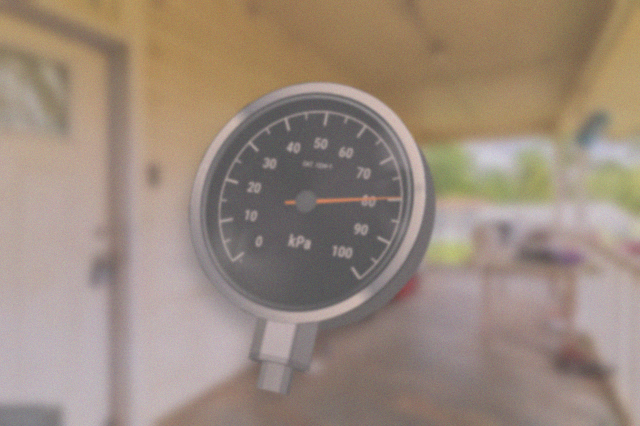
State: 80 kPa
